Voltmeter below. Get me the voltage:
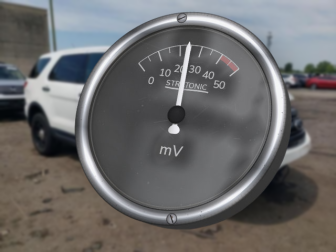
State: 25 mV
